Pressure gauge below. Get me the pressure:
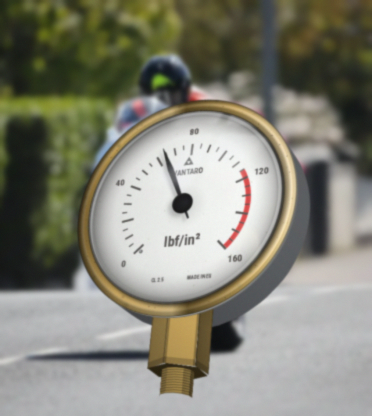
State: 65 psi
